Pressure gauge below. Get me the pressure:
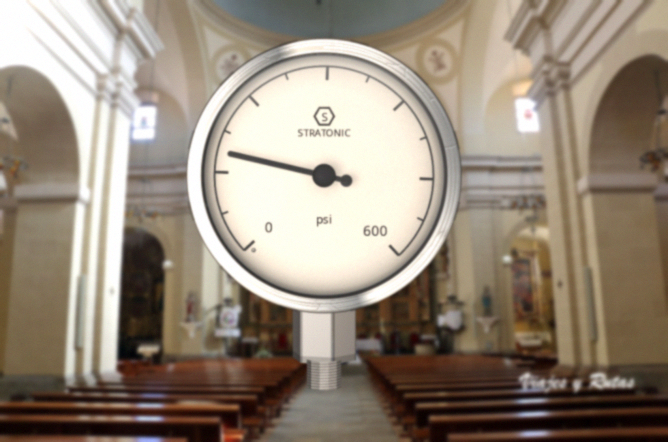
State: 125 psi
